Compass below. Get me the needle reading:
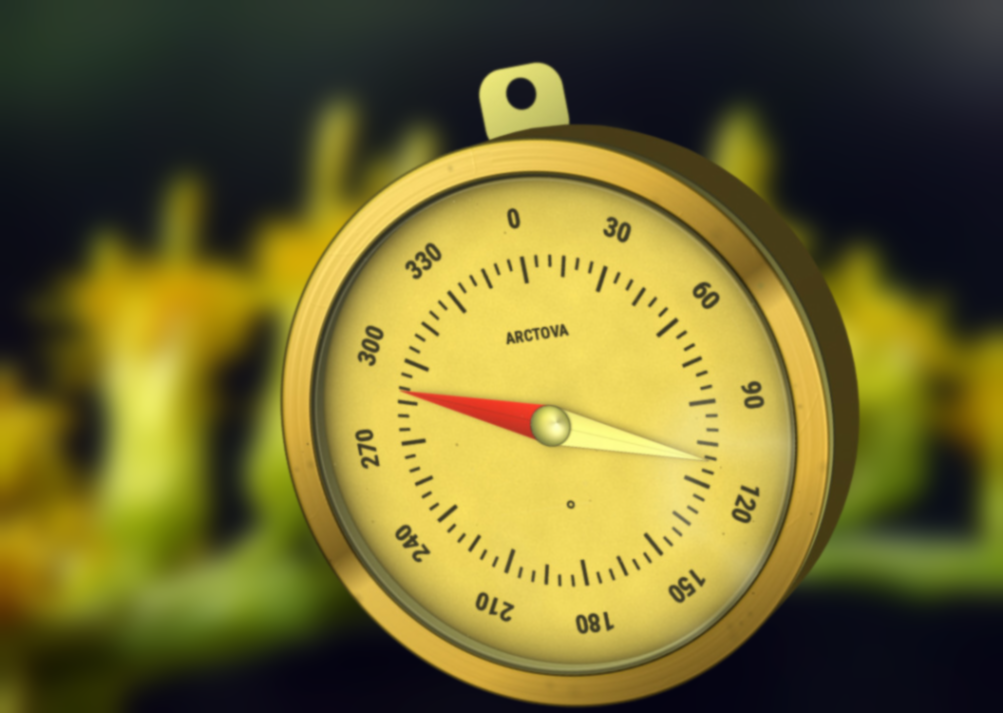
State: 290 °
